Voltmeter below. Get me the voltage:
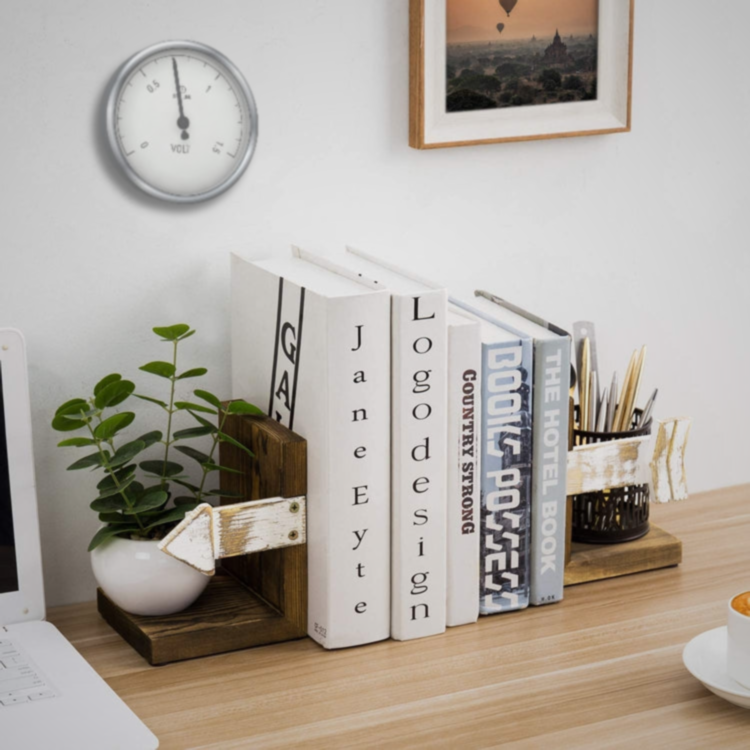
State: 0.7 V
